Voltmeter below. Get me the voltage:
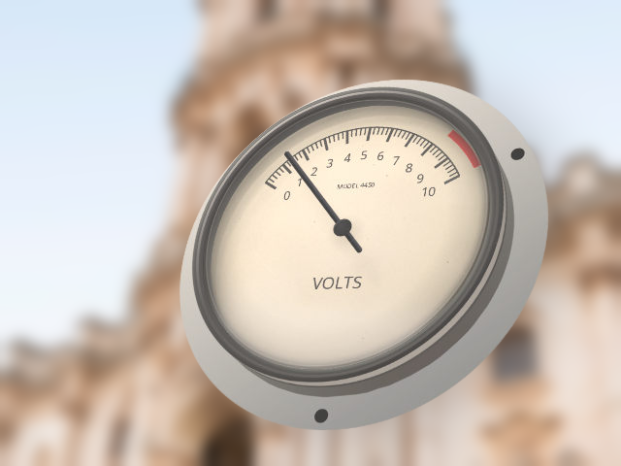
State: 1.4 V
